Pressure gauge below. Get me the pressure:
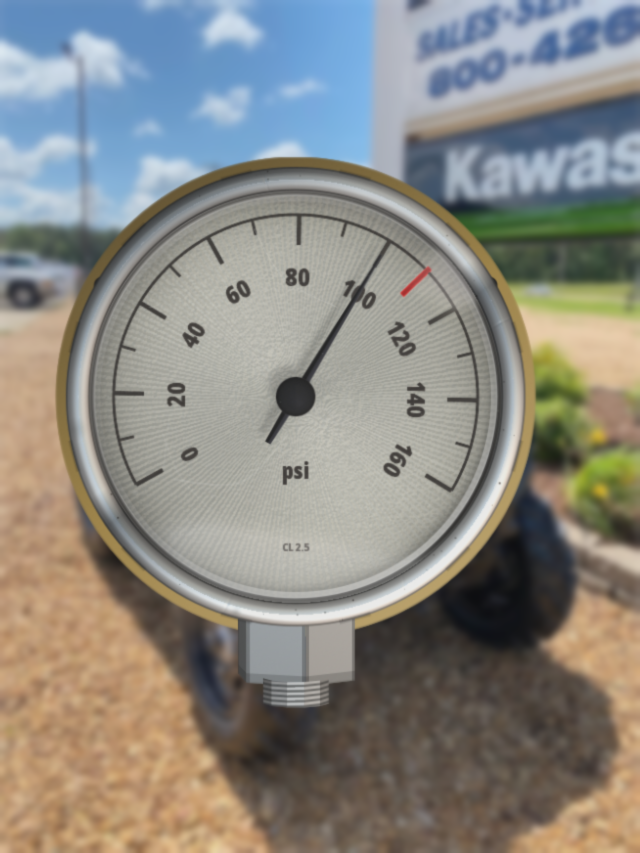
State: 100 psi
